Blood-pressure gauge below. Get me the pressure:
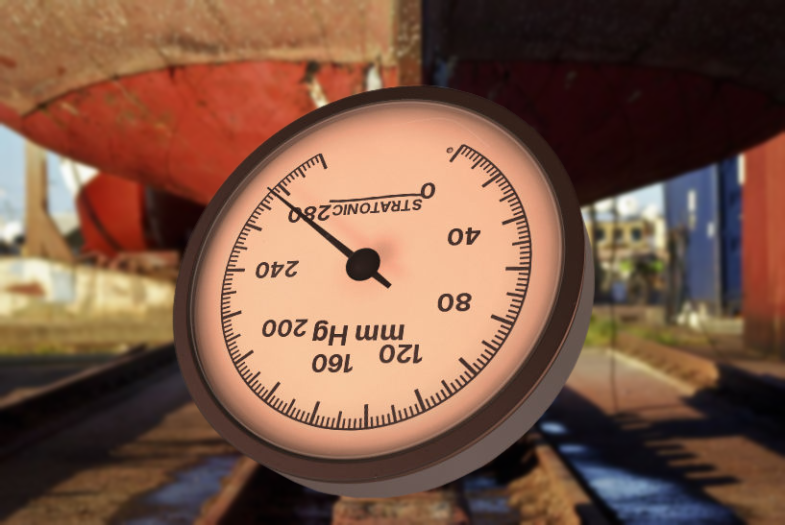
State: 276 mmHg
